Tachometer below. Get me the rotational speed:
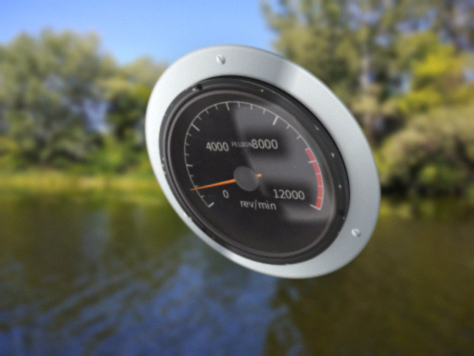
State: 1000 rpm
